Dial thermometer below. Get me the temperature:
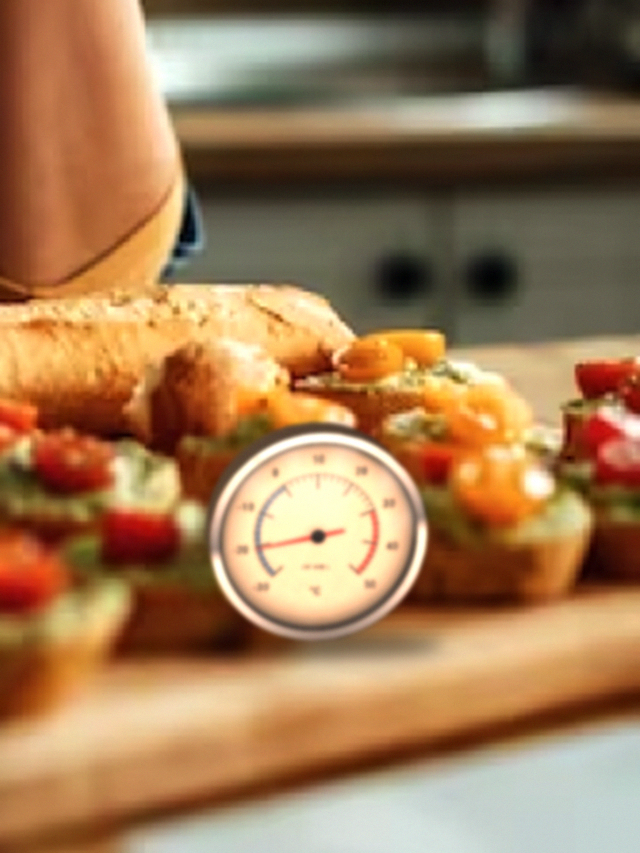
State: -20 °C
